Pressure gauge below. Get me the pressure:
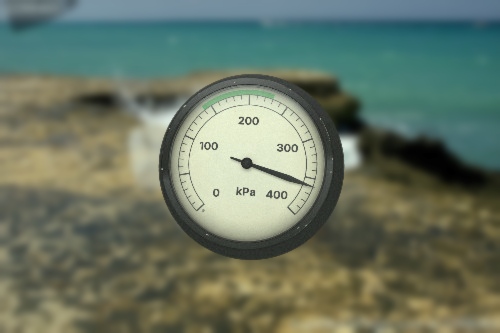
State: 360 kPa
